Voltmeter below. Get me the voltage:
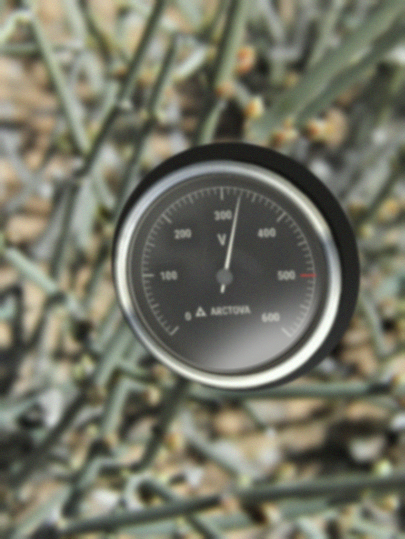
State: 330 V
